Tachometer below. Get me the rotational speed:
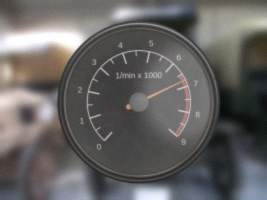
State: 6750 rpm
